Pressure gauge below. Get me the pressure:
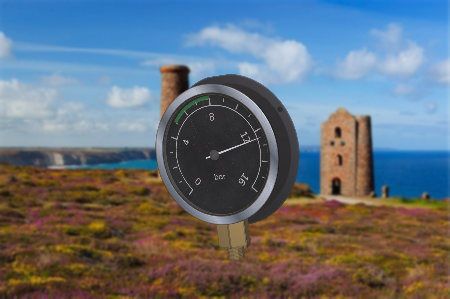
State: 12.5 bar
